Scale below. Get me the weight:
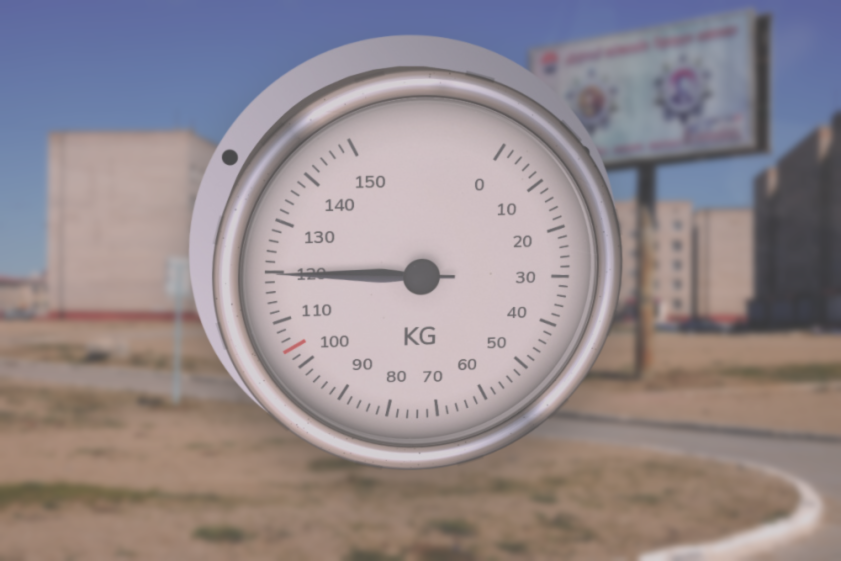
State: 120 kg
